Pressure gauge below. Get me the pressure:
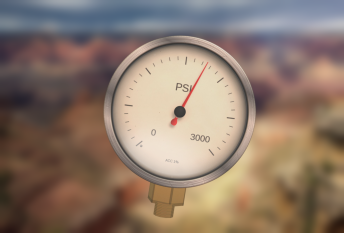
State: 1750 psi
